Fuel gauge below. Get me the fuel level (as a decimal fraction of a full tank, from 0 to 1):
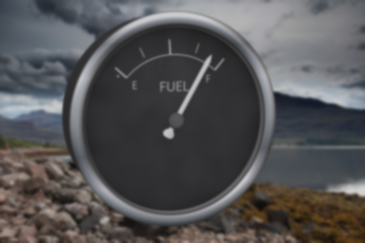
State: 0.875
